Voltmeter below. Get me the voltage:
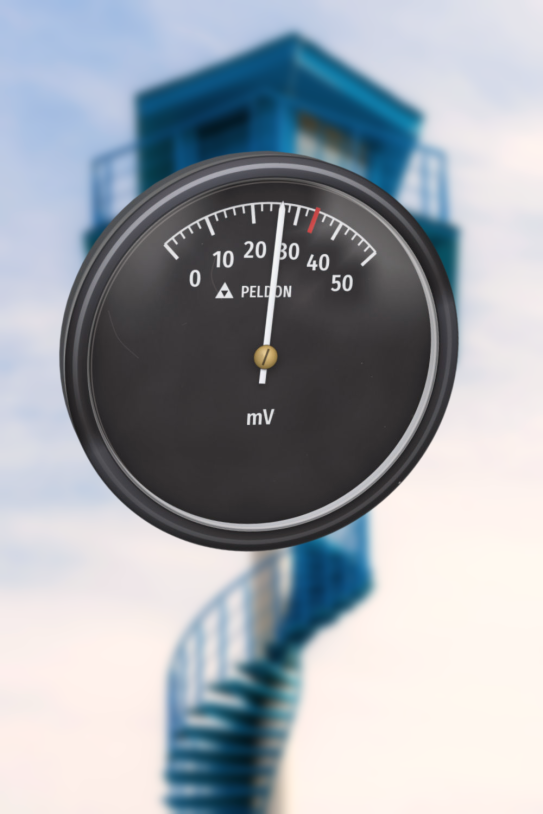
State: 26 mV
